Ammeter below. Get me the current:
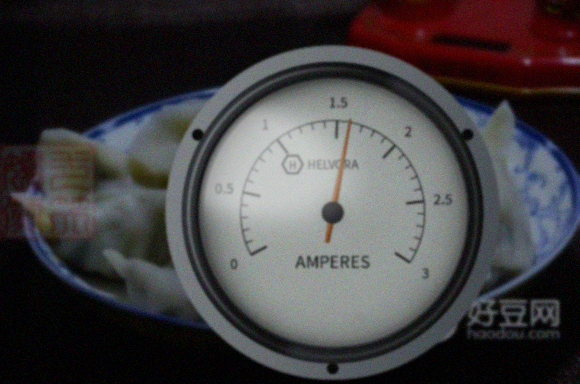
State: 1.6 A
